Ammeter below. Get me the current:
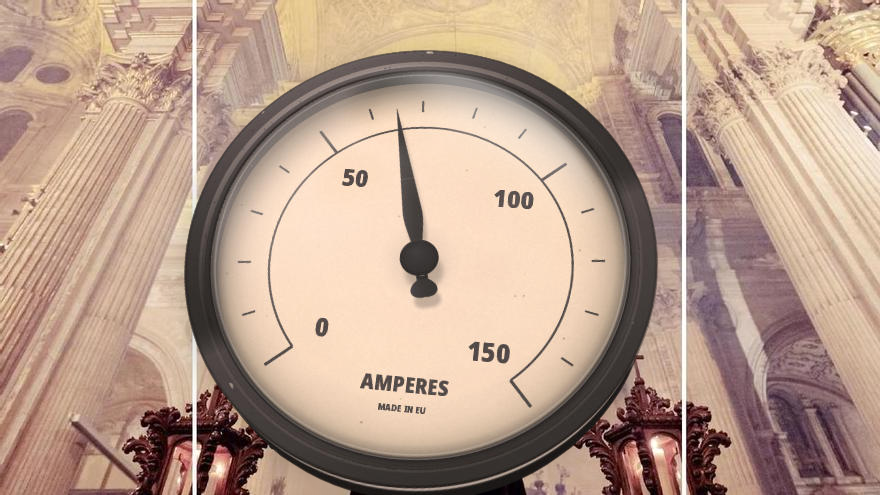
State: 65 A
